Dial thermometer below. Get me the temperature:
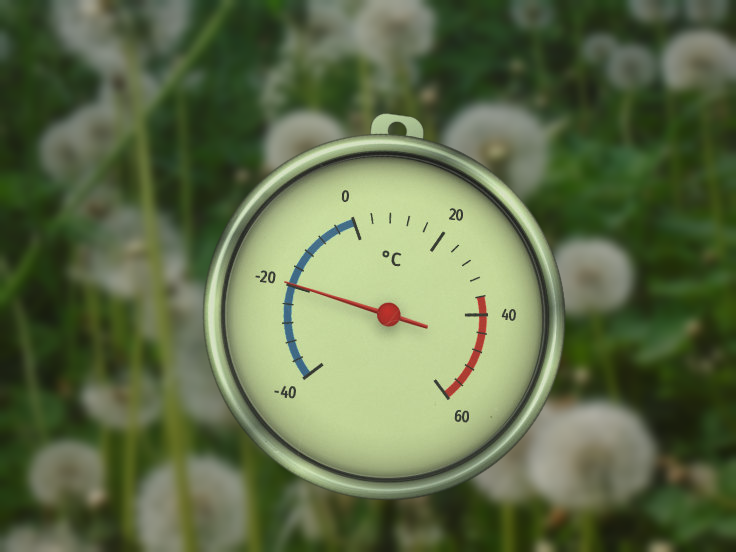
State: -20 °C
